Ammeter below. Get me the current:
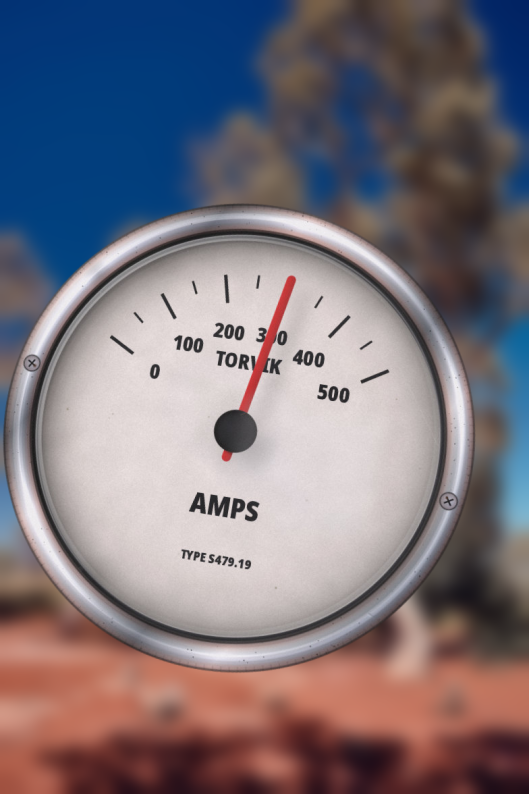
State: 300 A
